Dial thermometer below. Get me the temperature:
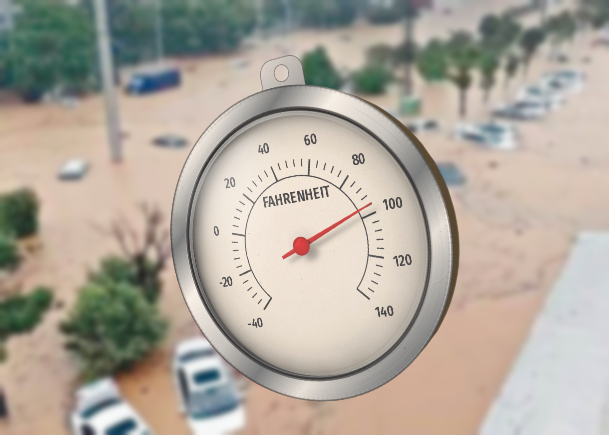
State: 96 °F
